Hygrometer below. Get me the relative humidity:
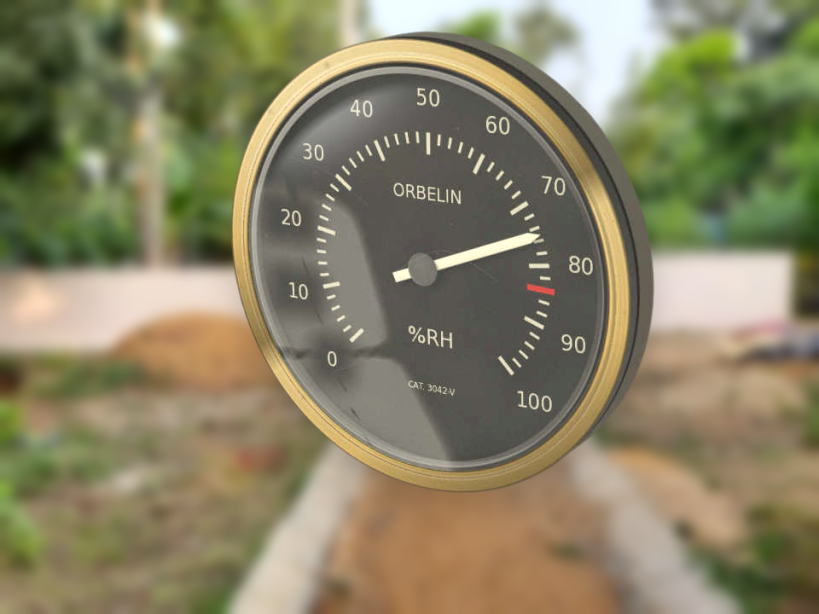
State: 75 %
